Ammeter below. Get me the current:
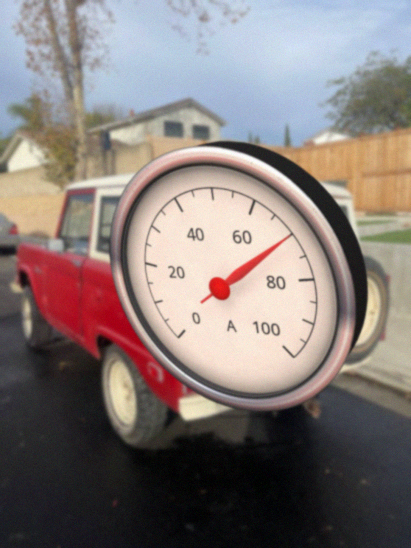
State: 70 A
